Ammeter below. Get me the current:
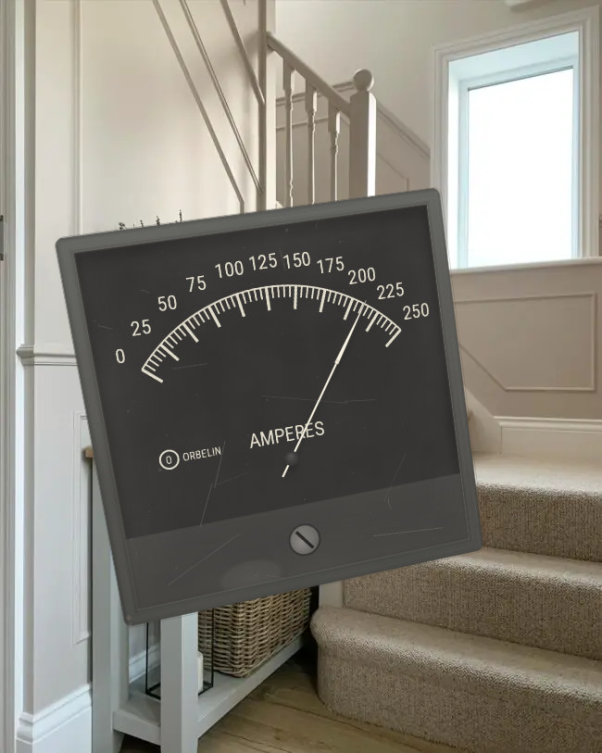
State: 210 A
